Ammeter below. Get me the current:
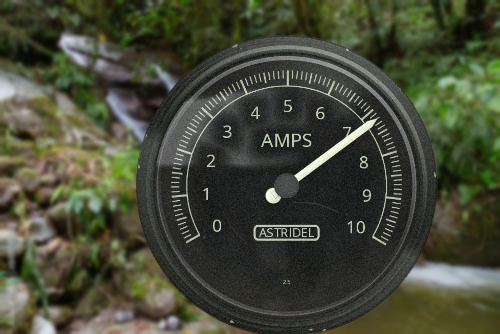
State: 7.2 A
